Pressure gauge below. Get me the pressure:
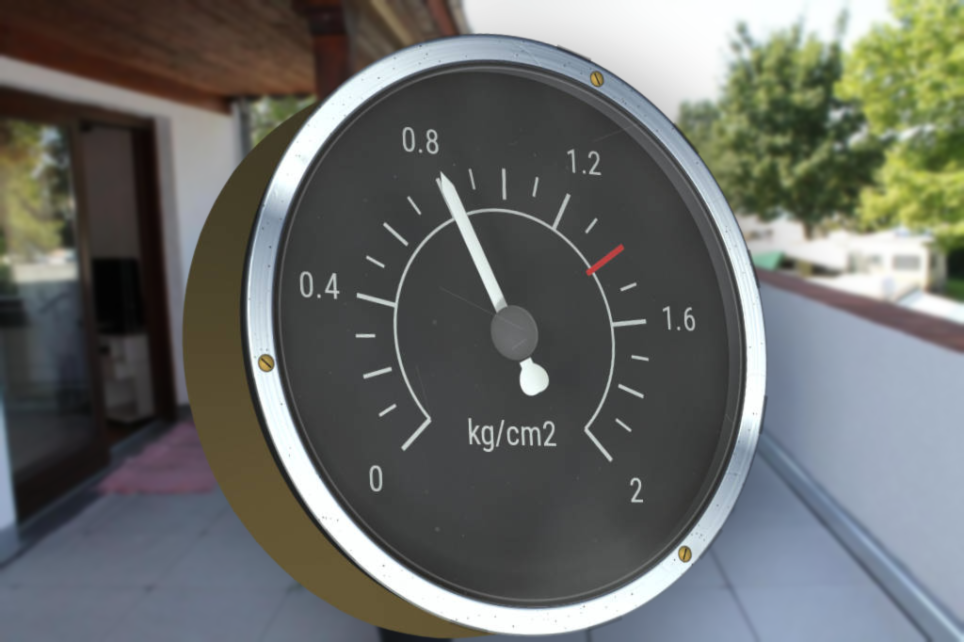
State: 0.8 kg/cm²
